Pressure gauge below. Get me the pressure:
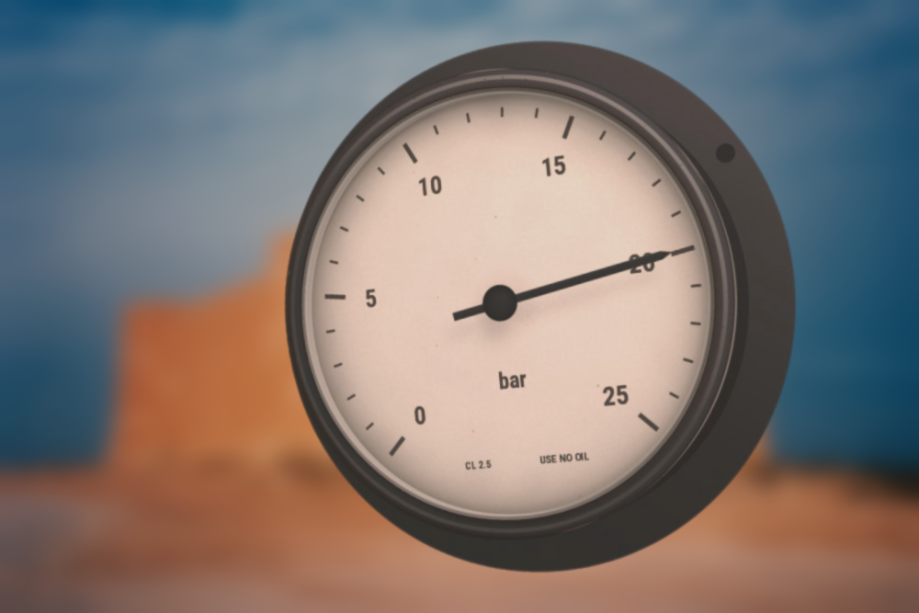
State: 20 bar
